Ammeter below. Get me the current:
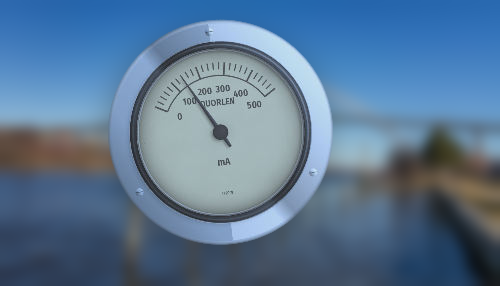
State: 140 mA
